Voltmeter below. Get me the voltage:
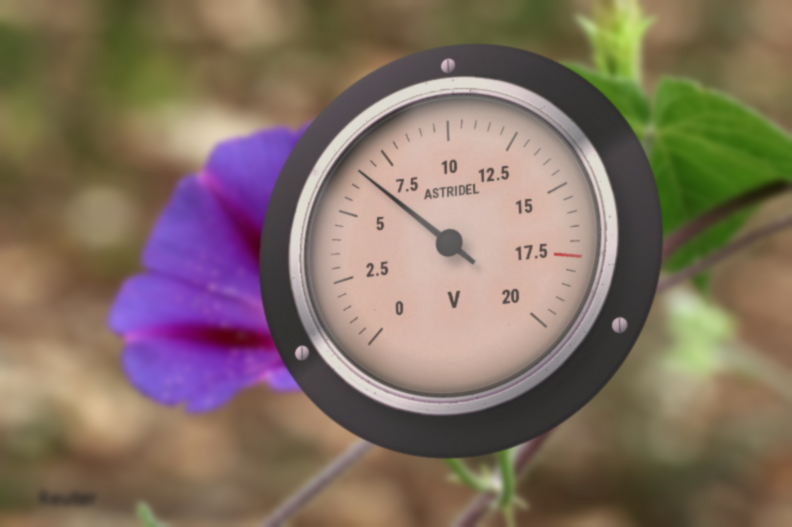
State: 6.5 V
